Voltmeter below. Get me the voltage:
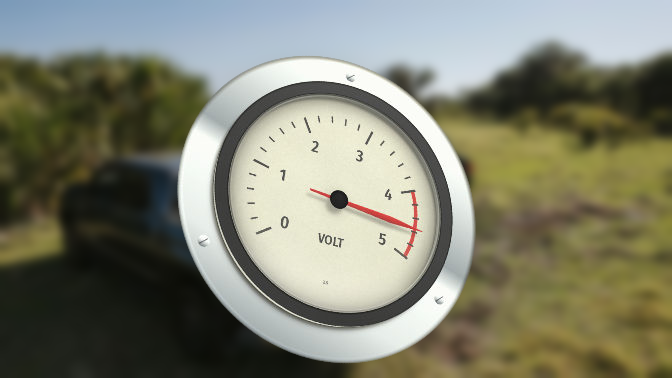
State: 4.6 V
